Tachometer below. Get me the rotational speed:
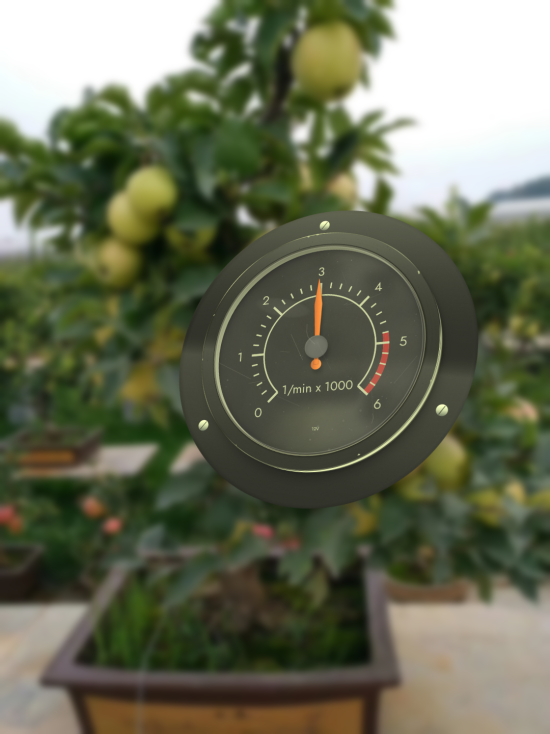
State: 3000 rpm
